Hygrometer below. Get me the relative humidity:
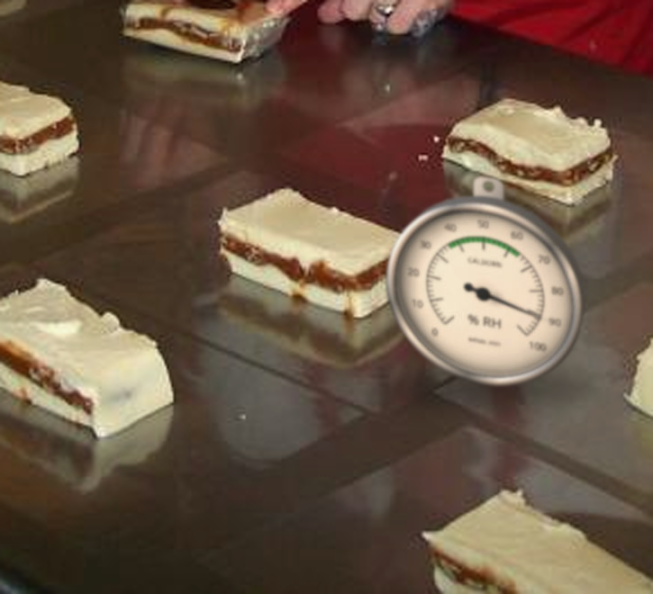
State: 90 %
